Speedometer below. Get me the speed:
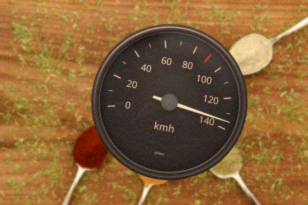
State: 135 km/h
